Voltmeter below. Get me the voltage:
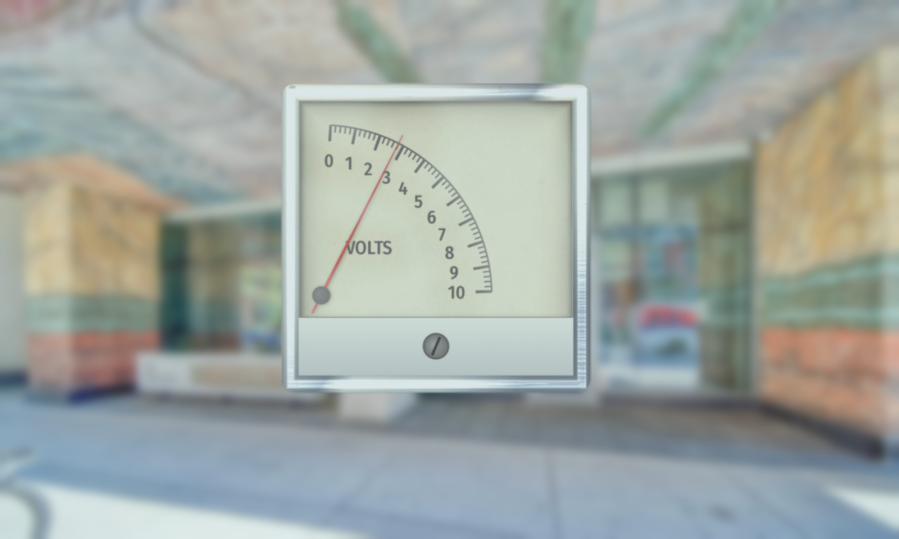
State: 2.8 V
